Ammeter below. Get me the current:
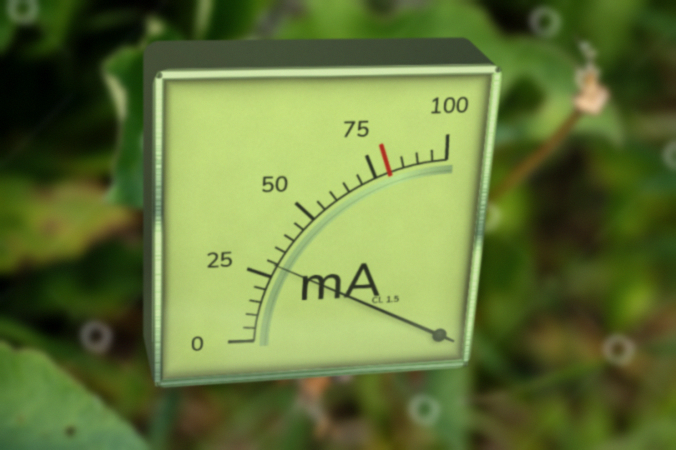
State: 30 mA
